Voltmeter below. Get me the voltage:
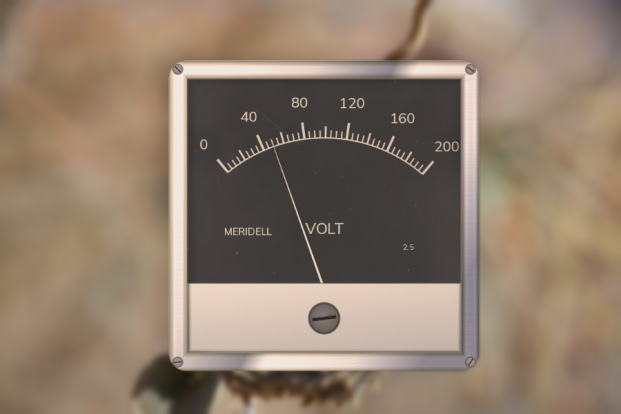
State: 50 V
